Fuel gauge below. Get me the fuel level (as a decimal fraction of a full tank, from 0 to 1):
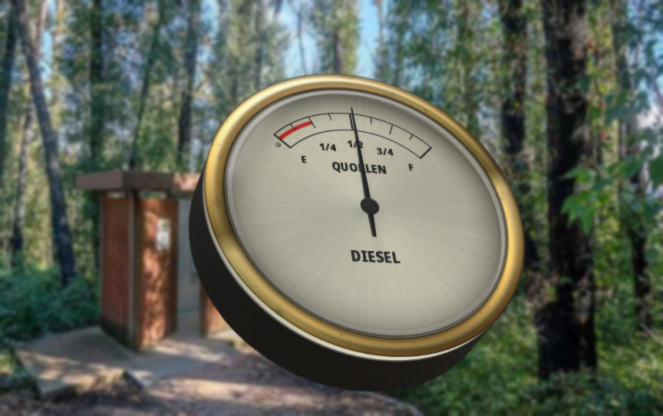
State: 0.5
